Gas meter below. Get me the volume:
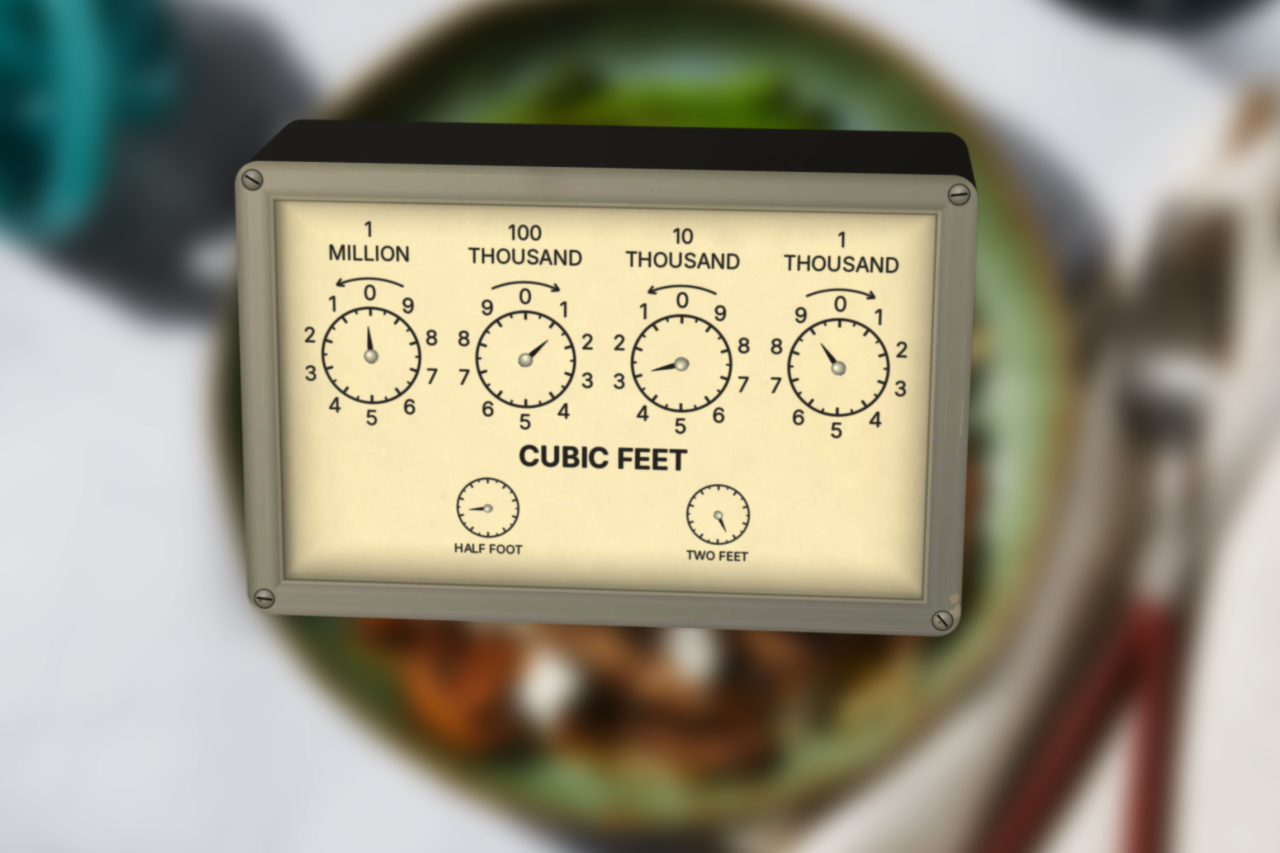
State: 12900 ft³
